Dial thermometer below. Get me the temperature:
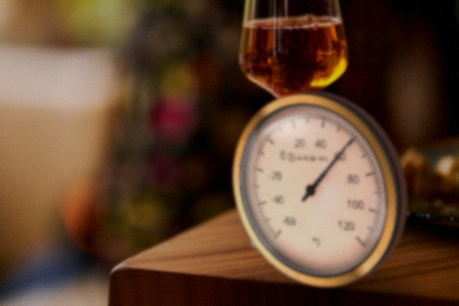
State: 60 °F
